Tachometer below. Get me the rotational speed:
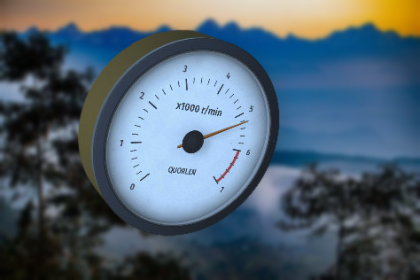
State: 5200 rpm
